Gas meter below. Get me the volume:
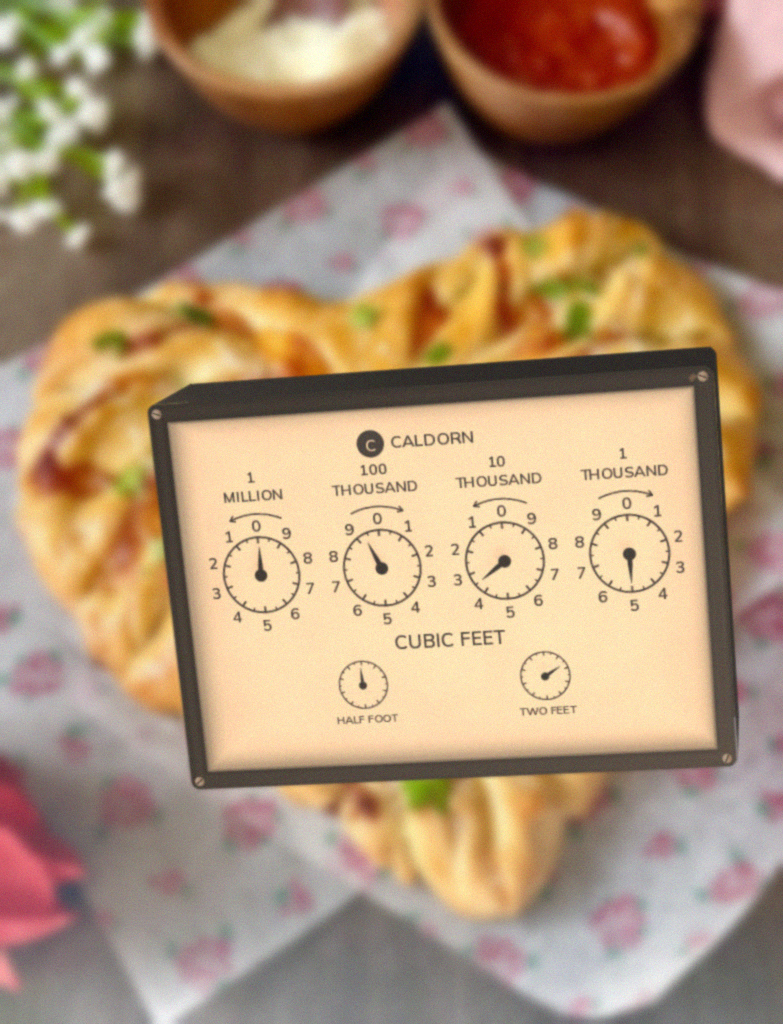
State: 993500 ft³
